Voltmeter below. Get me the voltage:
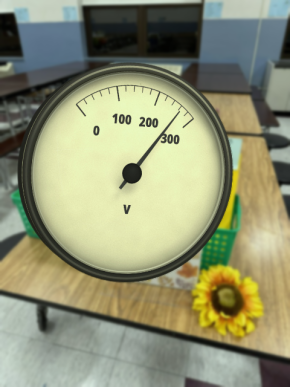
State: 260 V
